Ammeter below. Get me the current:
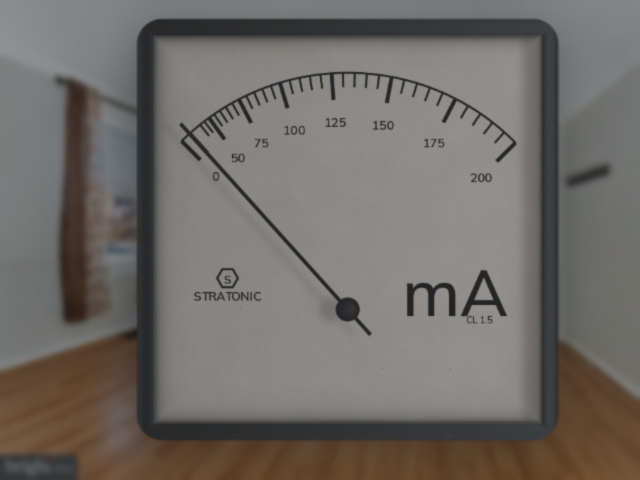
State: 25 mA
